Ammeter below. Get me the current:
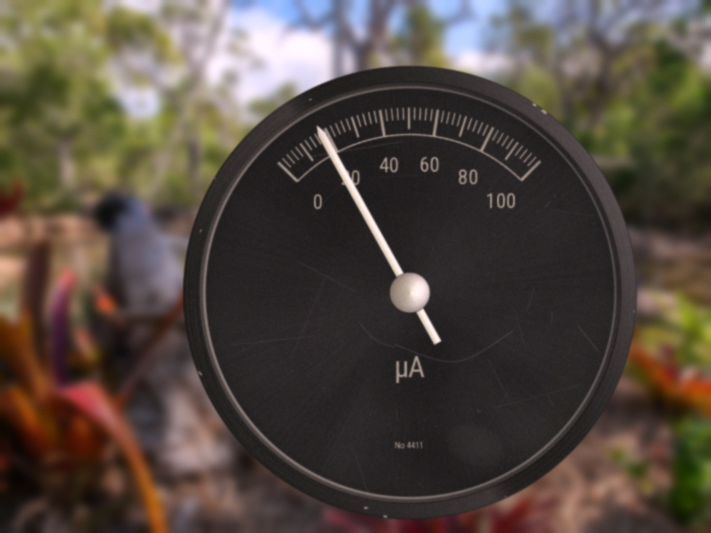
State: 18 µA
